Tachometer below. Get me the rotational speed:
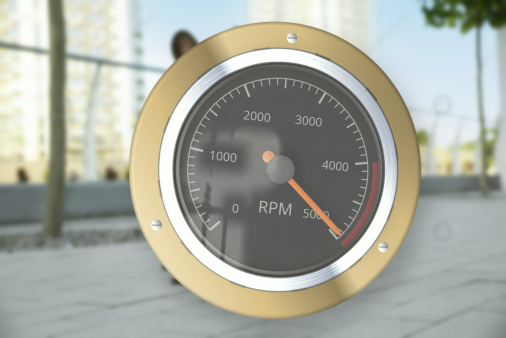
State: 4950 rpm
